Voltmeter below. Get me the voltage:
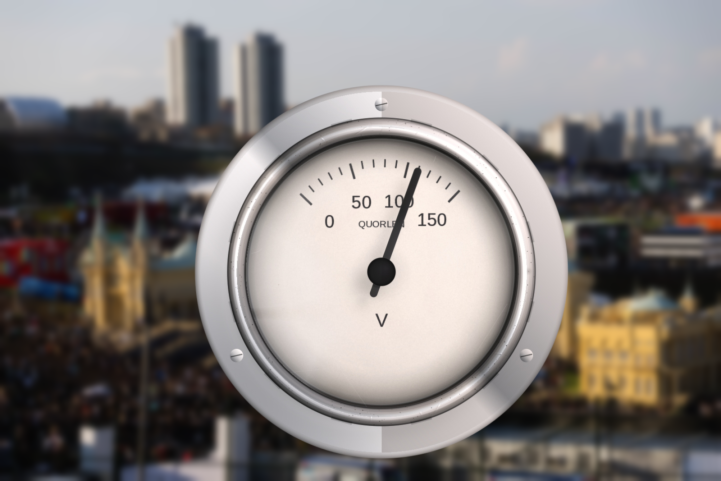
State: 110 V
